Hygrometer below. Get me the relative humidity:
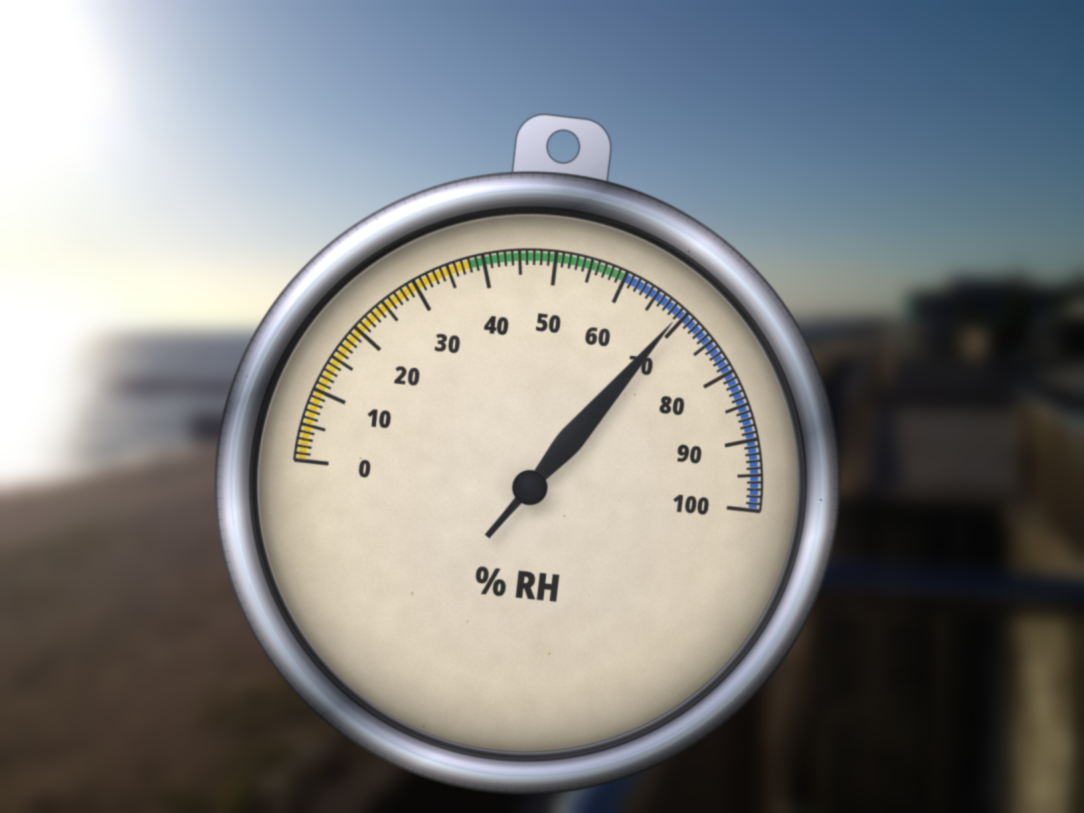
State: 69 %
